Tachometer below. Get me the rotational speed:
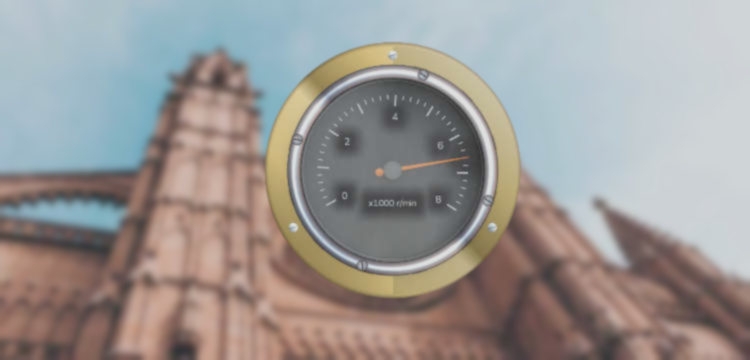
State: 6600 rpm
